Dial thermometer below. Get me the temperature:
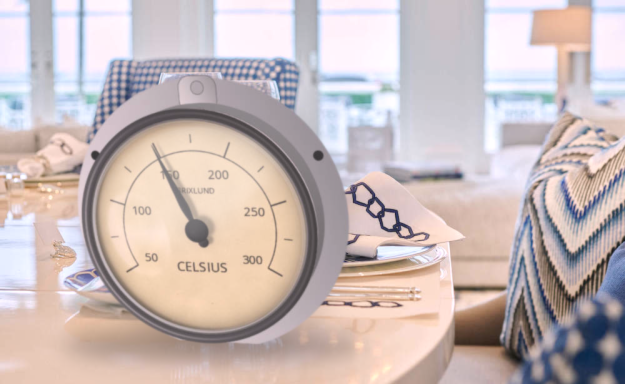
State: 150 °C
